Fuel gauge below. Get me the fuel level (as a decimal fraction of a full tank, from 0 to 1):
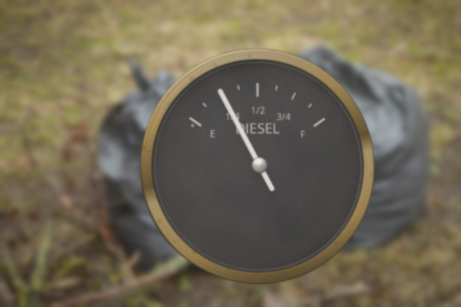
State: 0.25
